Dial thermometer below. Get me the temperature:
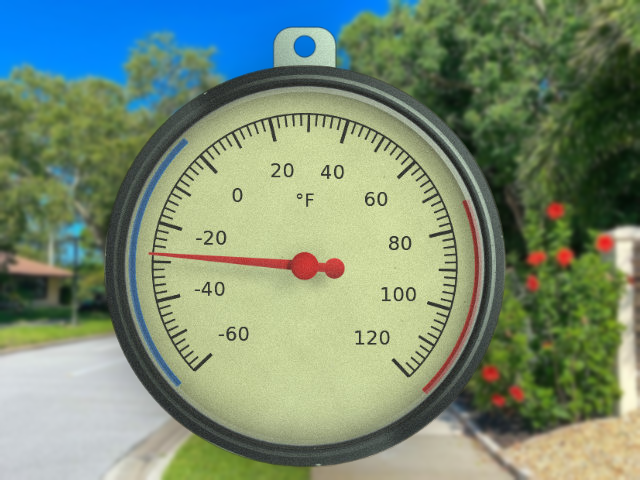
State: -28 °F
